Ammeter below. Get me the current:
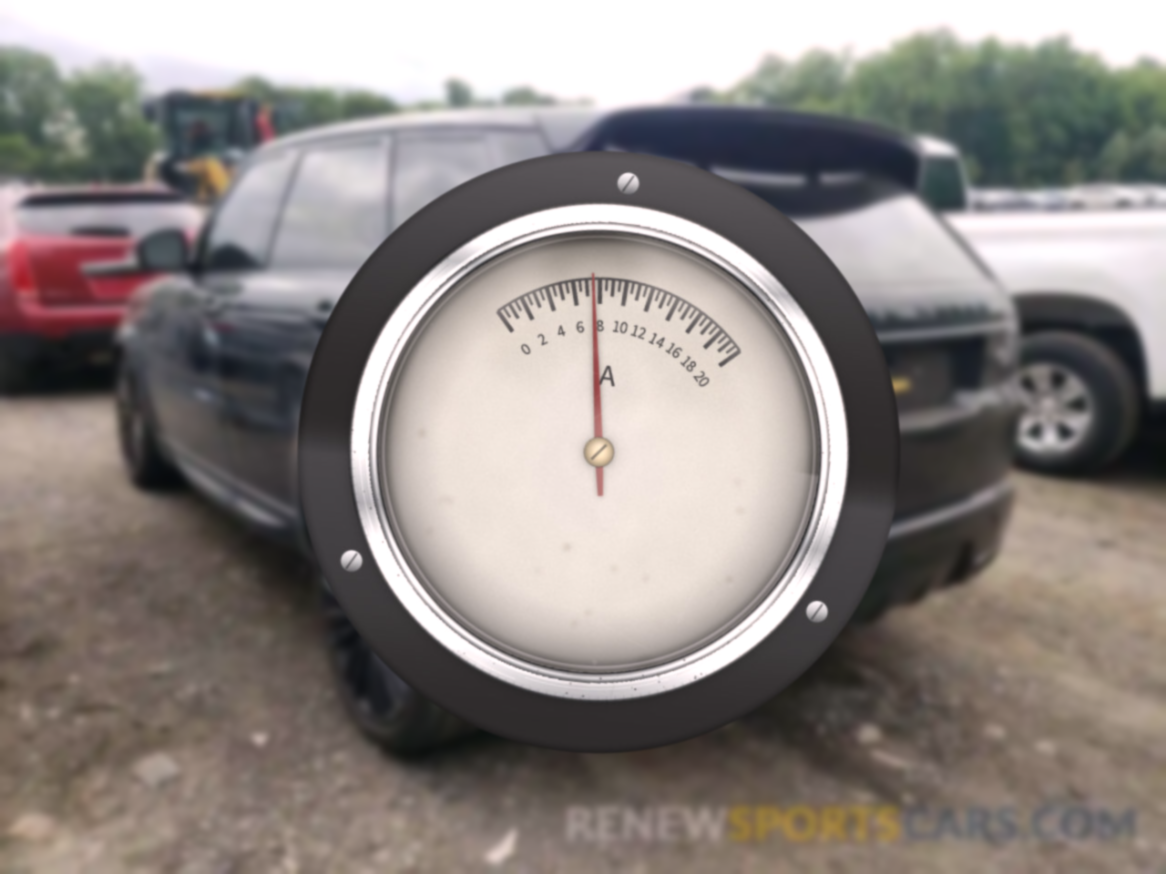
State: 7.5 A
